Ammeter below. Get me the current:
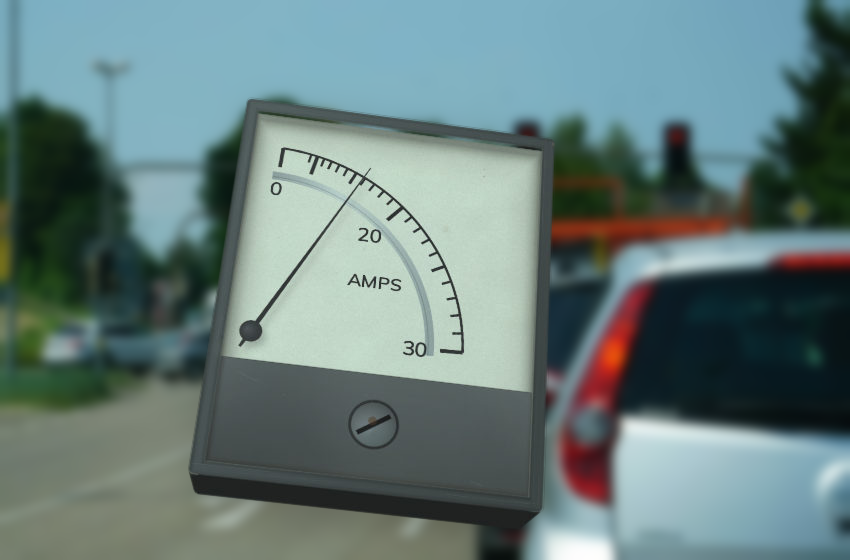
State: 16 A
